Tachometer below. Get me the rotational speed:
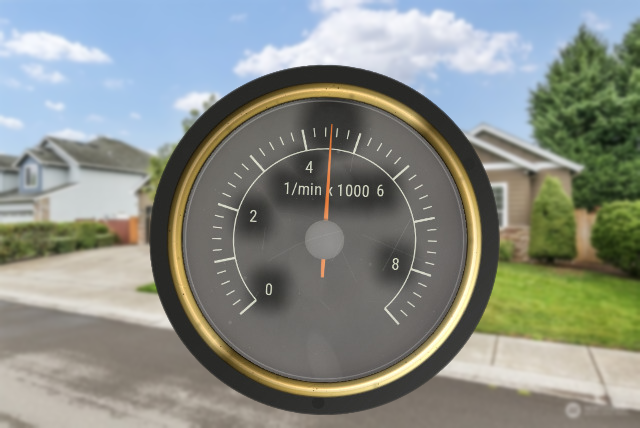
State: 4500 rpm
